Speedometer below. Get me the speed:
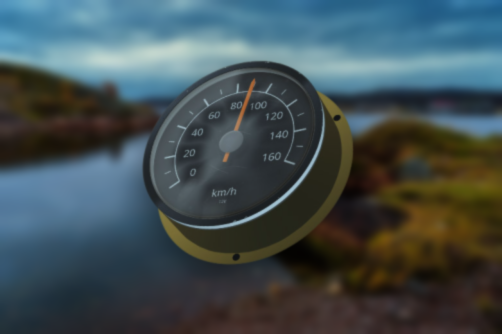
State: 90 km/h
